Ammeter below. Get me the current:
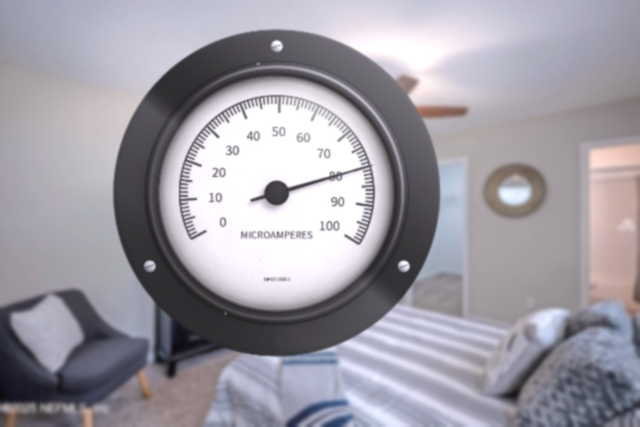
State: 80 µA
